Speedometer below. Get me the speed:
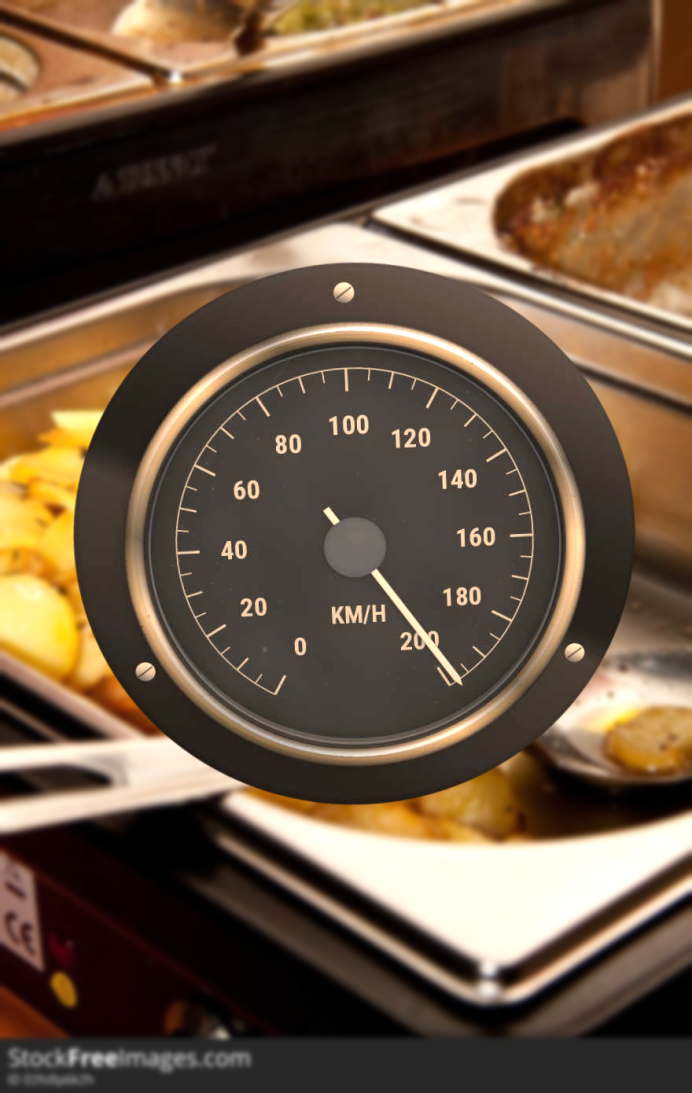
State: 197.5 km/h
